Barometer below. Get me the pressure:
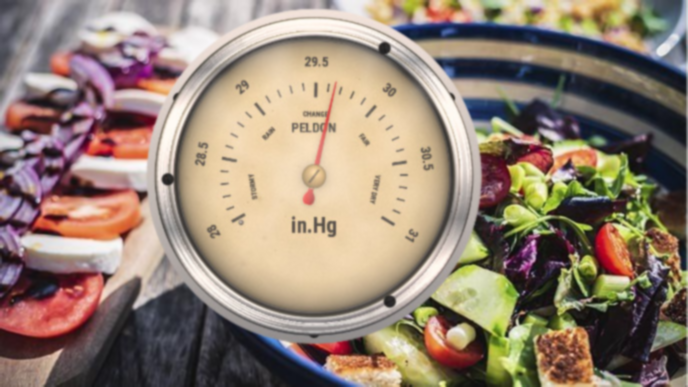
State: 29.65 inHg
